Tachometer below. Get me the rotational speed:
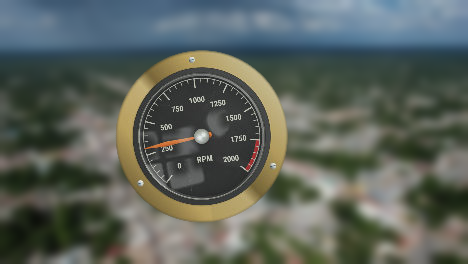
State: 300 rpm
